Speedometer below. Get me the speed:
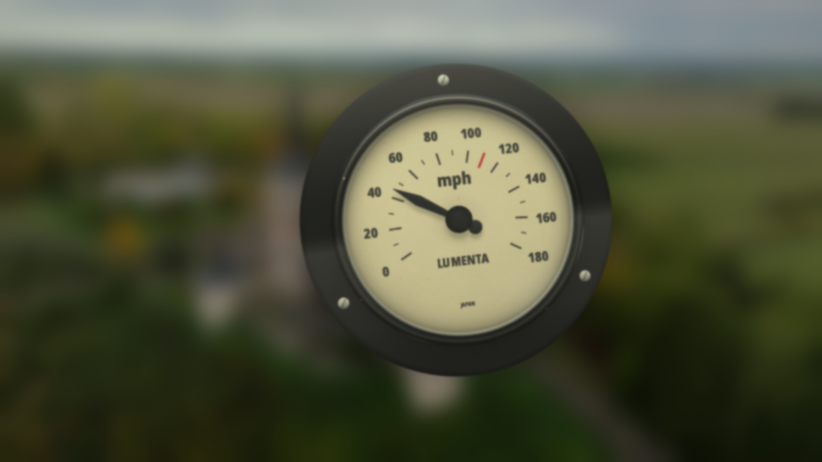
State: 45 mph
